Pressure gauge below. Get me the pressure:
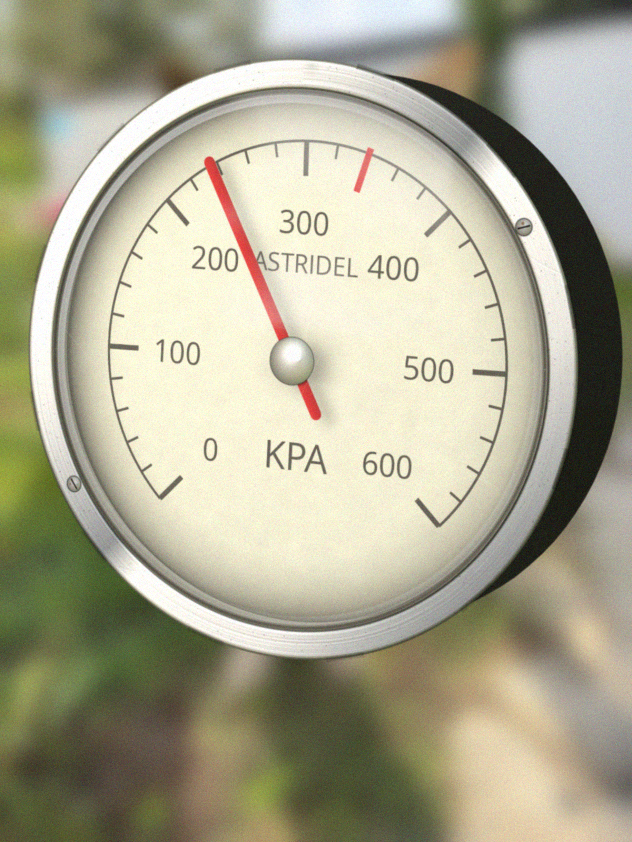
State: 240 kPa
